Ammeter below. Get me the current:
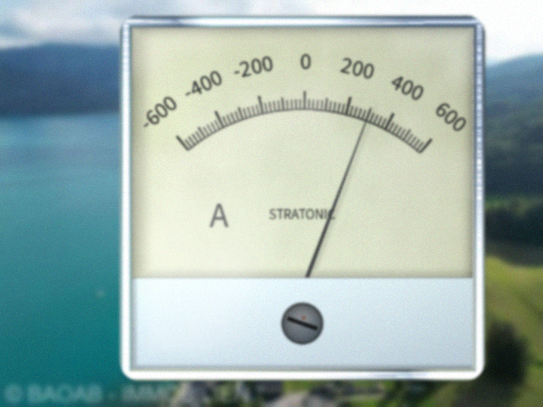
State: 300 A
